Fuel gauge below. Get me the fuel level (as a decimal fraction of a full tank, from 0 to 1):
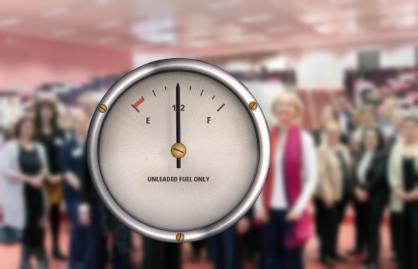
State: 0.5
